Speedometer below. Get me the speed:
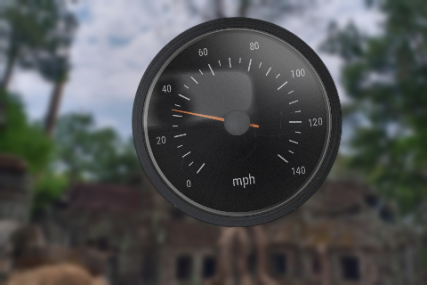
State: 32.5 mph
